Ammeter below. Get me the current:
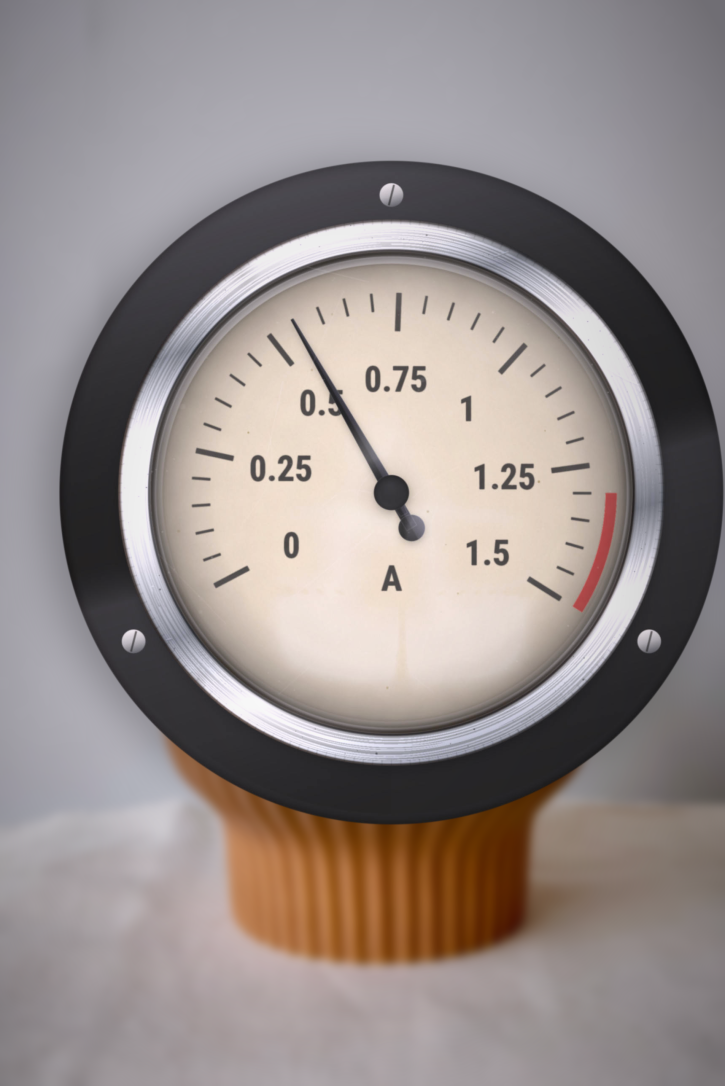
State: 0.55 A
